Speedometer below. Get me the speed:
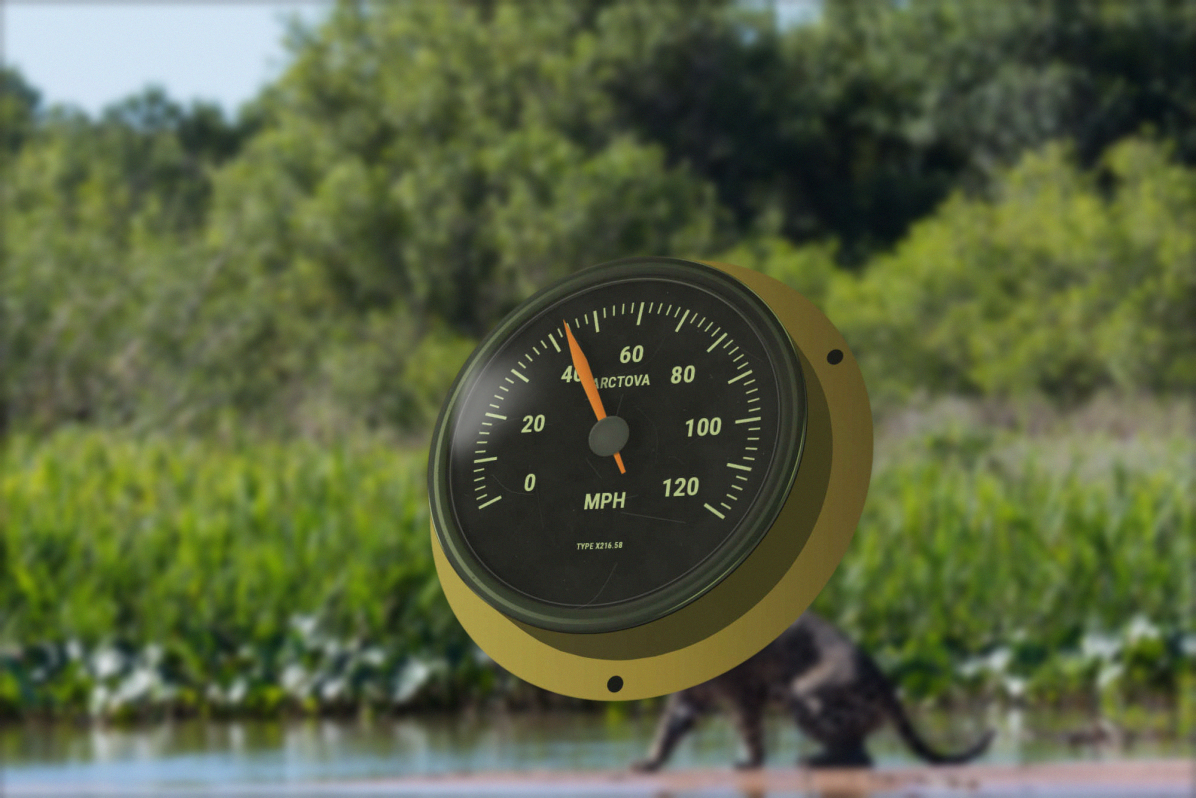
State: 44 mph
